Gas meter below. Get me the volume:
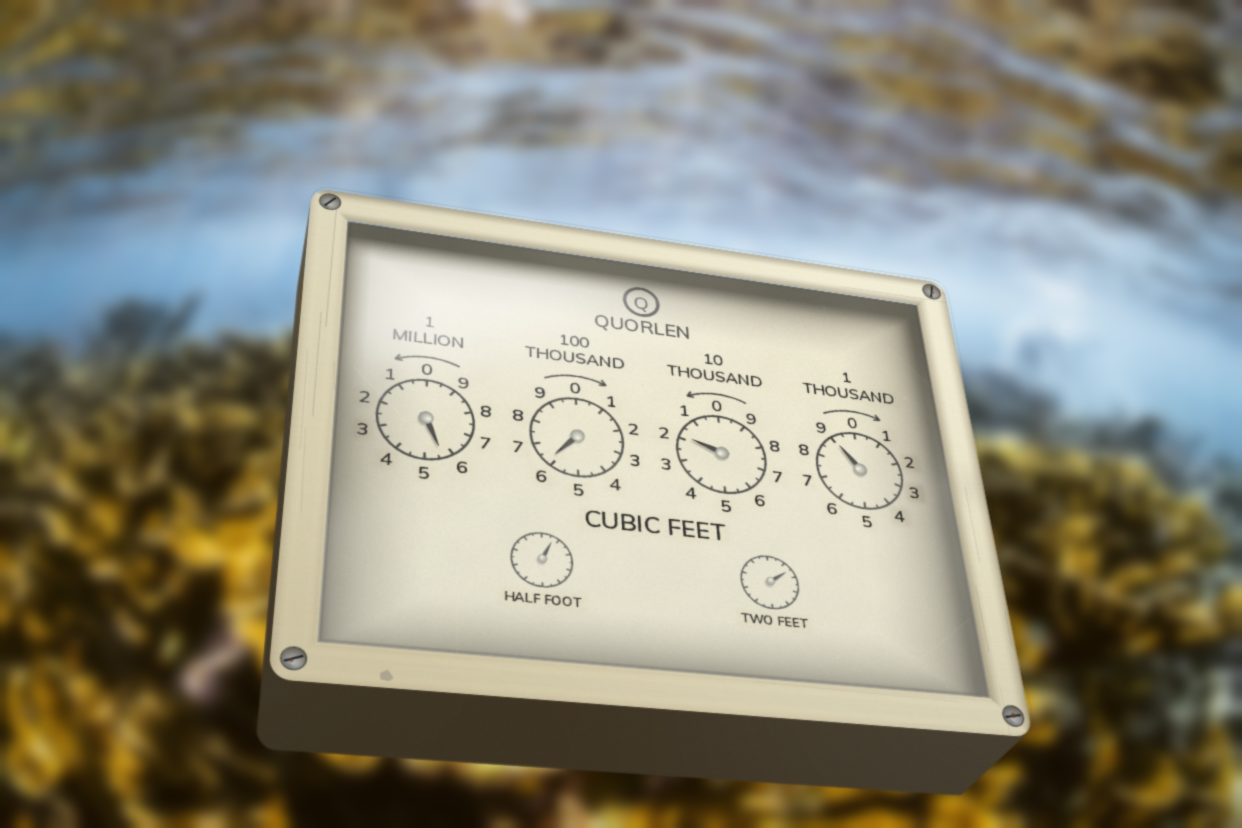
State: 561900 ft³
